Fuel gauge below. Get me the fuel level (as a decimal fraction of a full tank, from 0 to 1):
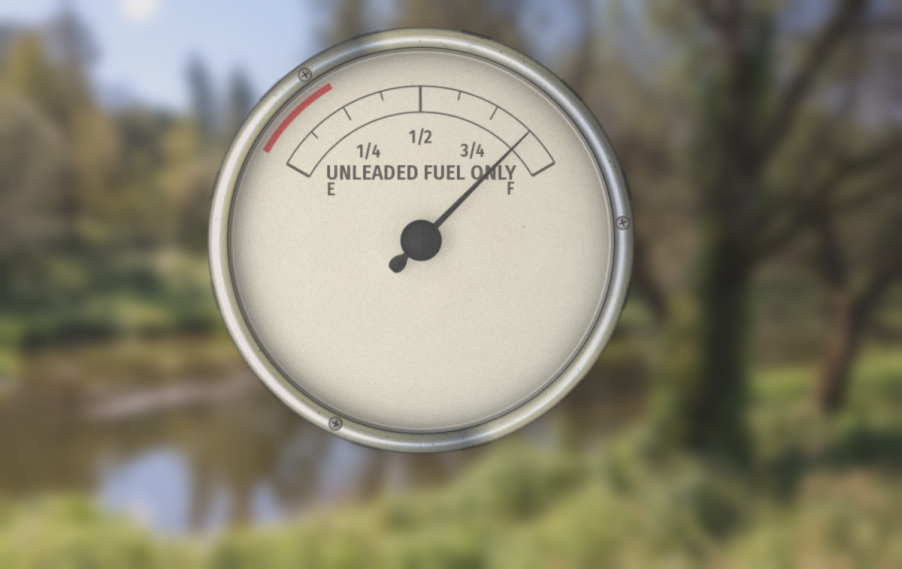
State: 0.875
